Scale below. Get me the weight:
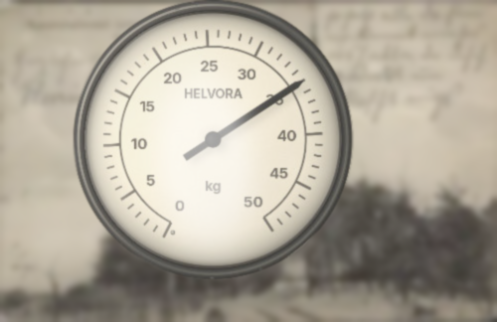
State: 35 kg
